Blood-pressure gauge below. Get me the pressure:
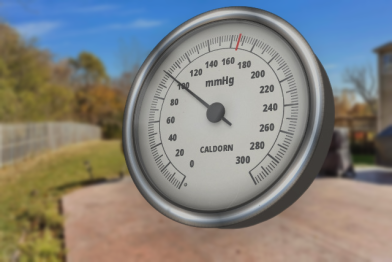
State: 100 mmHg
